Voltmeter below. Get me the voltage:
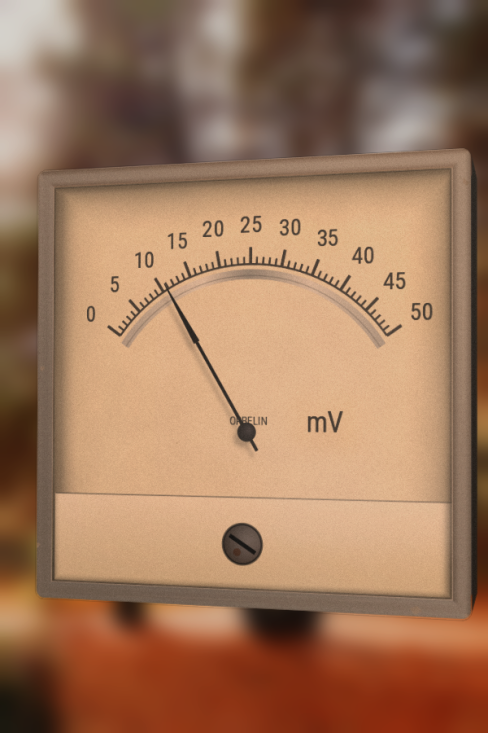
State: 11 mV
